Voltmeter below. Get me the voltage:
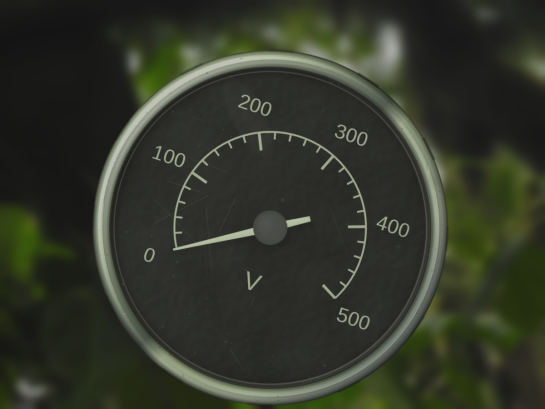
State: 0 V
